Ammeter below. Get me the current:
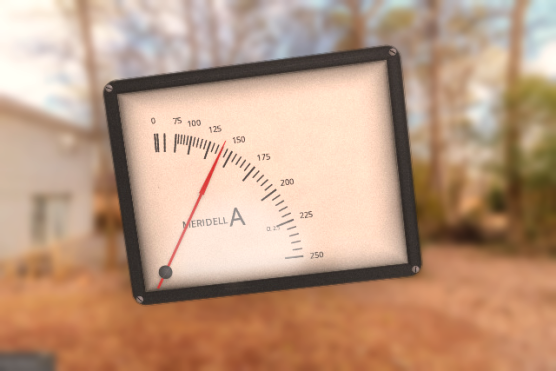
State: 140 A
